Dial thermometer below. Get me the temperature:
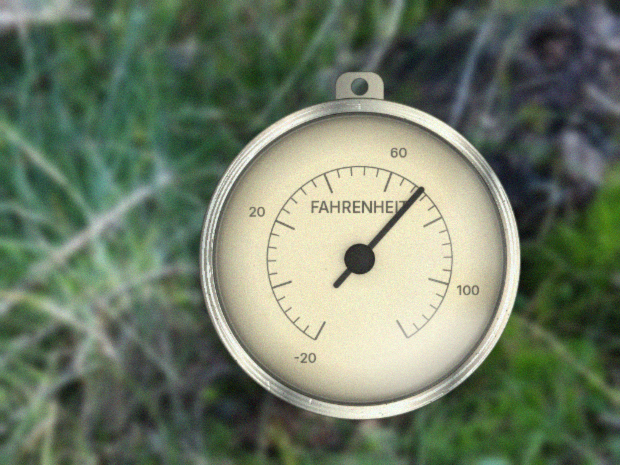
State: 70 °F
